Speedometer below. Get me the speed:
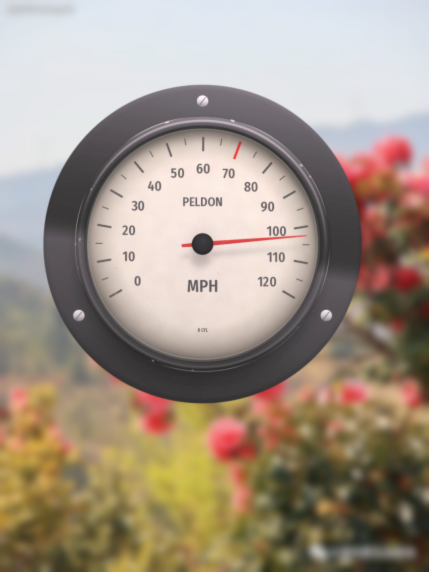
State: 102.5 mph
